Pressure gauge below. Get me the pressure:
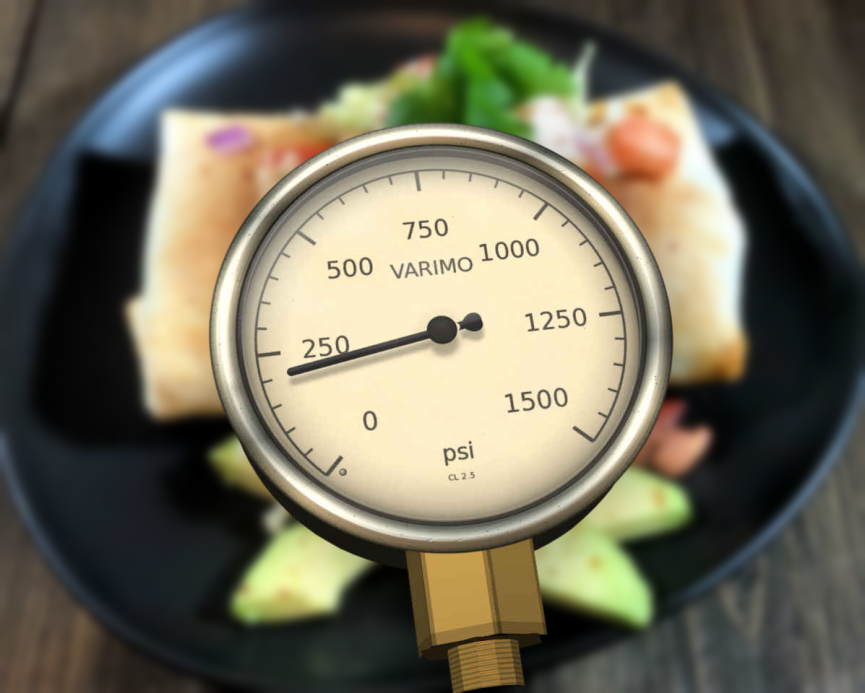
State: 200 psi
